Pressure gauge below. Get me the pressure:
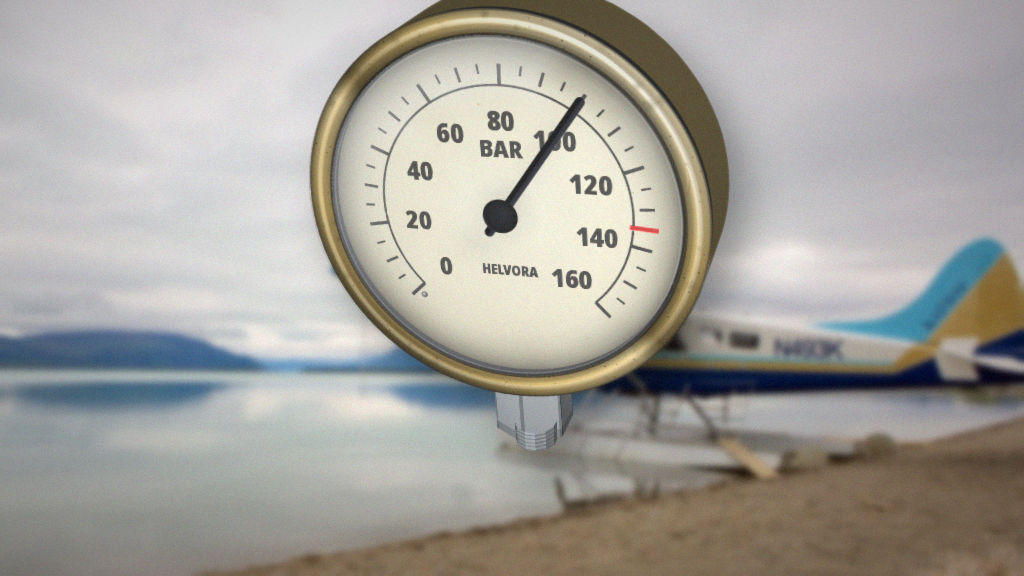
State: 100 bar
